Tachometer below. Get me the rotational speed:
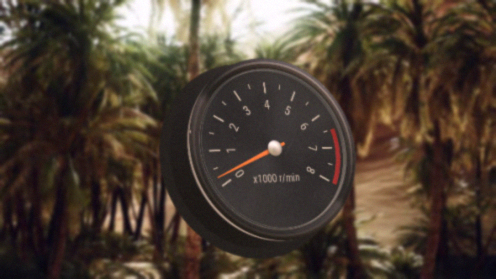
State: 250 rpm
